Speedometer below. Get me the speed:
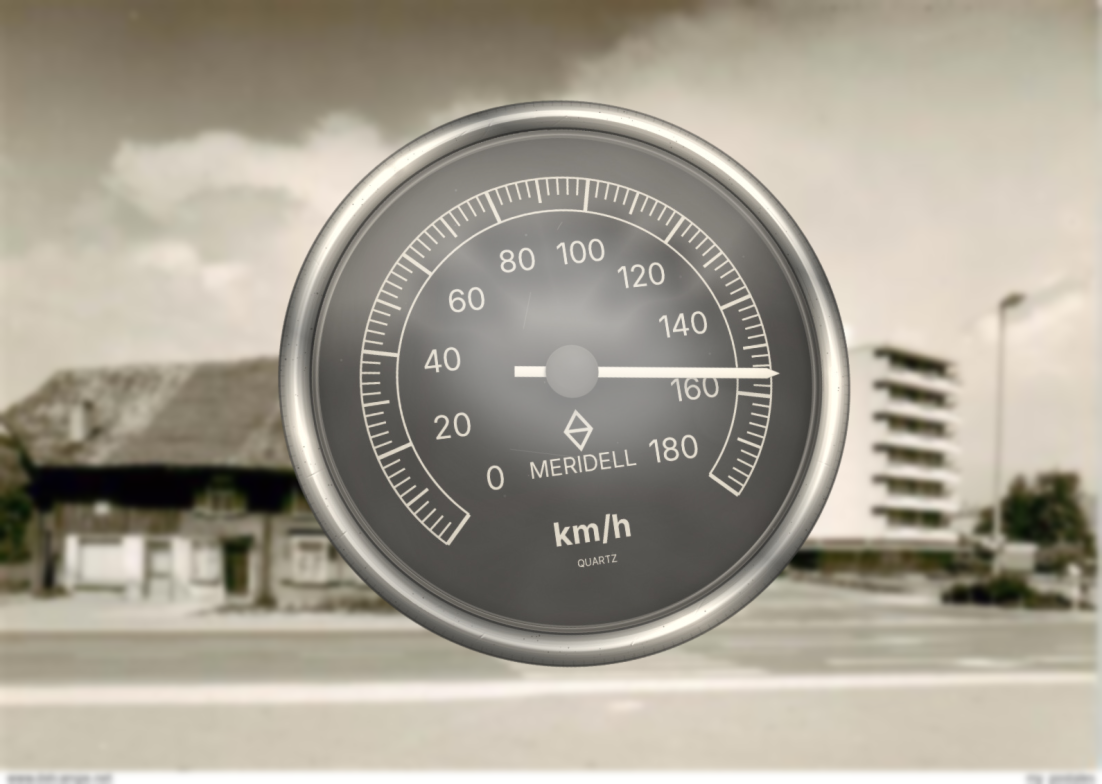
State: 156 km/h
